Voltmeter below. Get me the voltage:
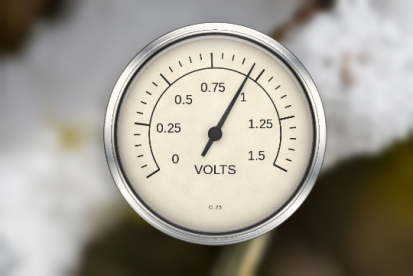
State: 0.95 V
